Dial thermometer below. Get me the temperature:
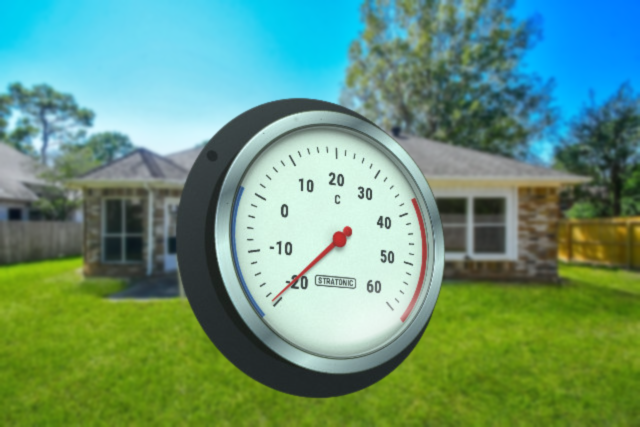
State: -19 °C
